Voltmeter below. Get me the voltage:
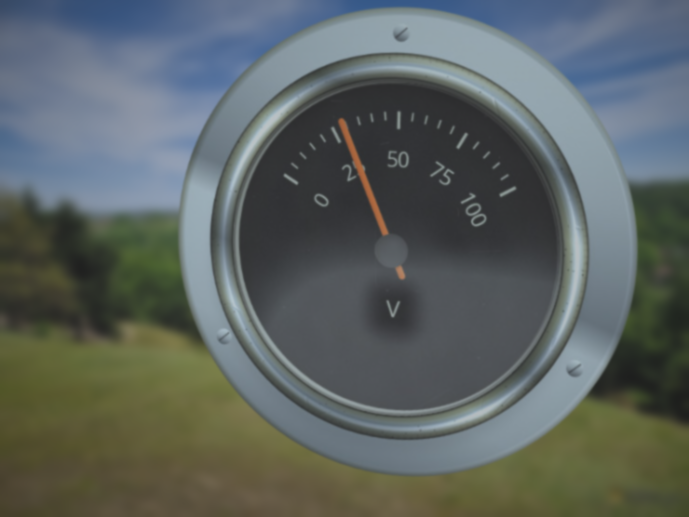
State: 30 V
